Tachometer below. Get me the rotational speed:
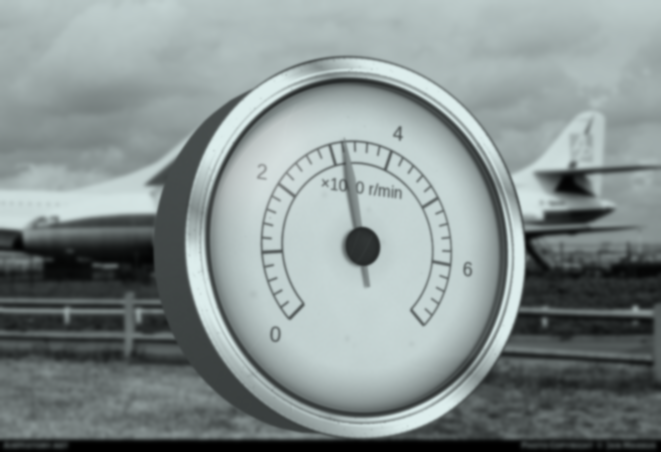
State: 3200 rpm
